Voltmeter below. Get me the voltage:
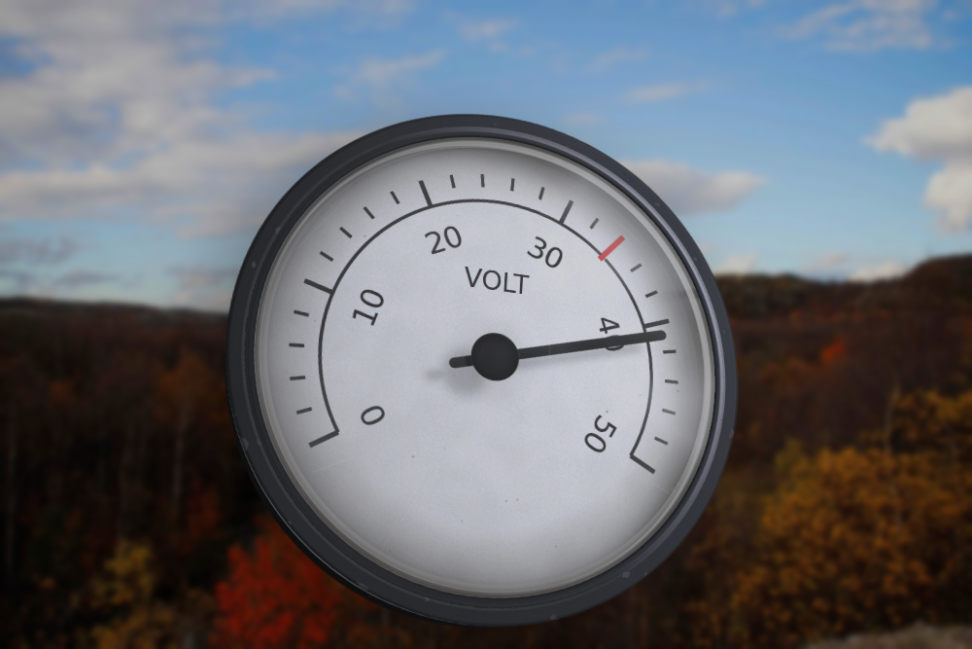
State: 41 V
